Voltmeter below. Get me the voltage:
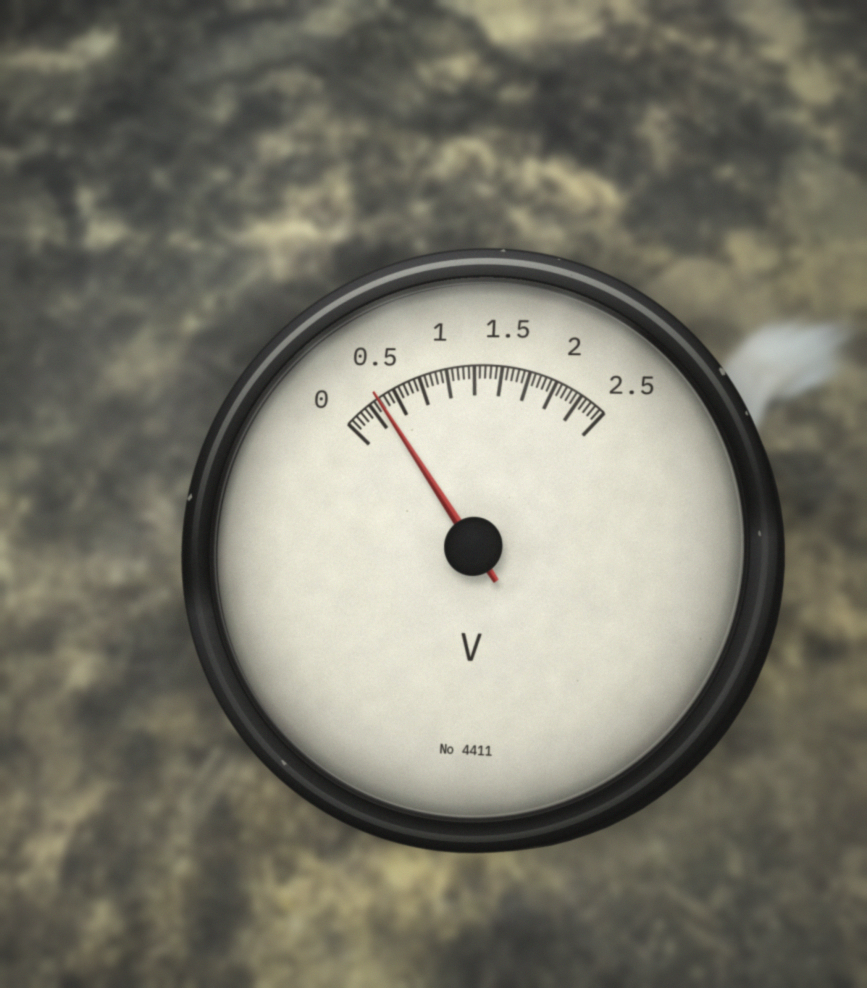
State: 0.35 V
